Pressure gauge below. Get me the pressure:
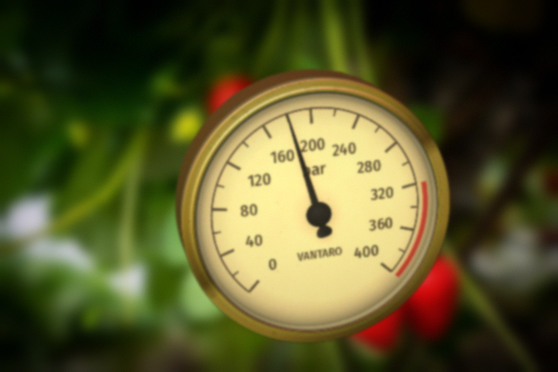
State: 180 bar
